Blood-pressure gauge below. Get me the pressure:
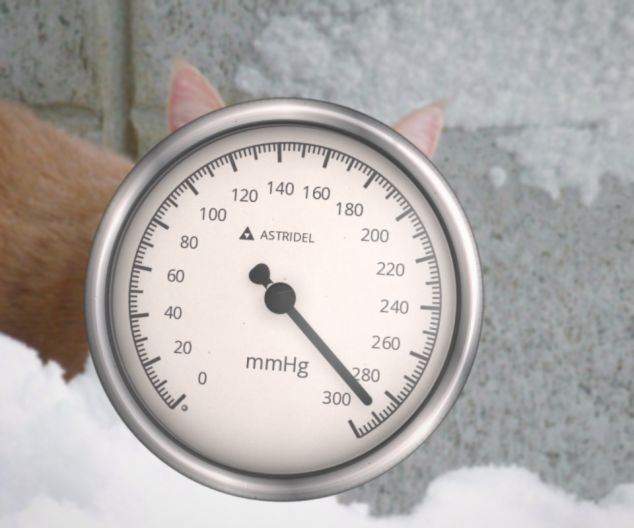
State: 288 mmHg
